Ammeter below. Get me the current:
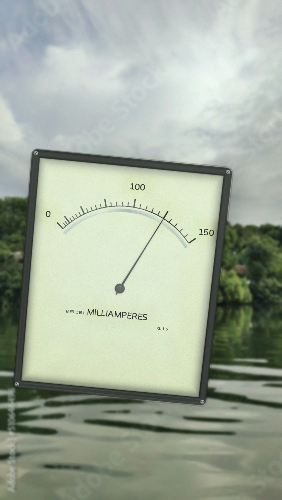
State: 125 mA
